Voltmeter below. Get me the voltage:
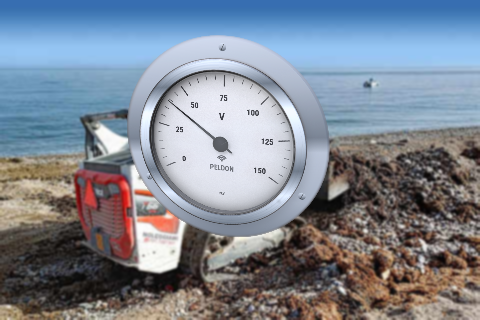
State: 40 V
